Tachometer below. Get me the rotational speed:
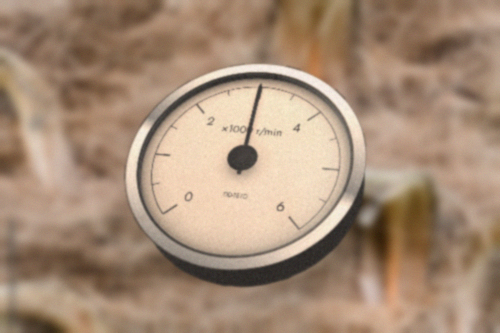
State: 3000 rpm
